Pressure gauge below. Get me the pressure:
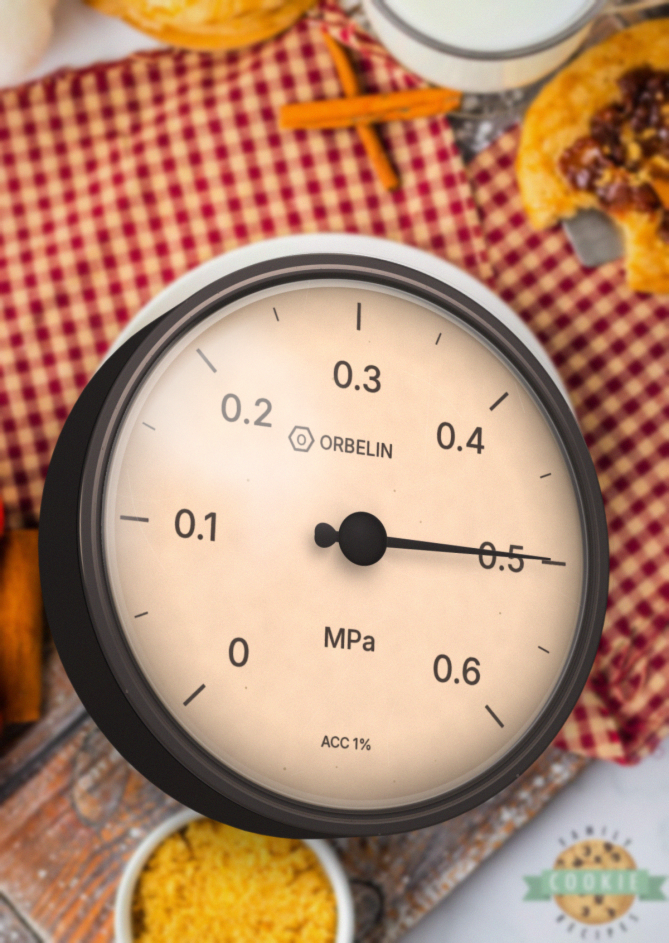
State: 0.5 MPa
